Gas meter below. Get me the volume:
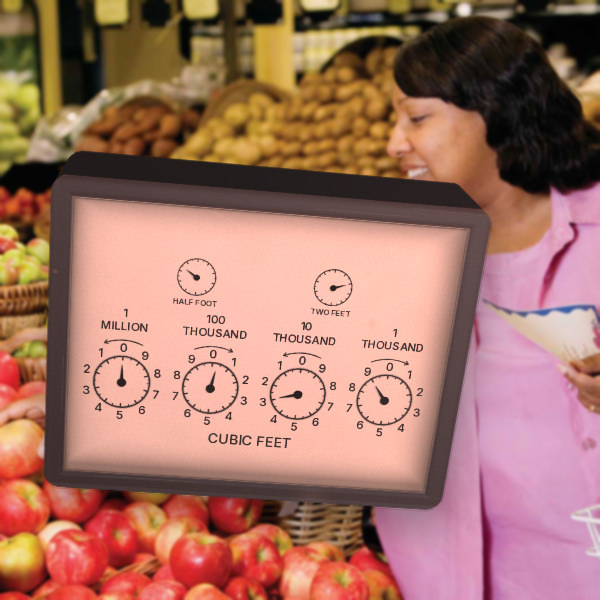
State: 2900 ft³
